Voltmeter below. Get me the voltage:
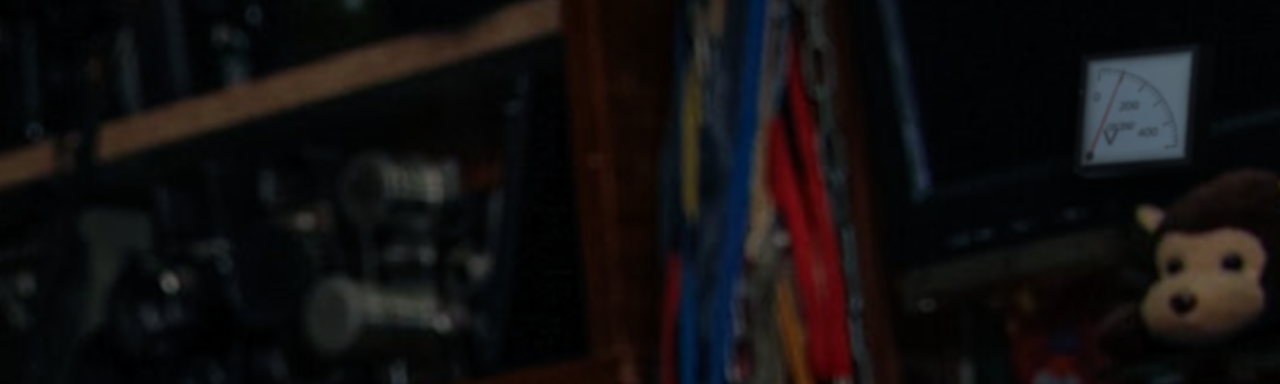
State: 100 V
